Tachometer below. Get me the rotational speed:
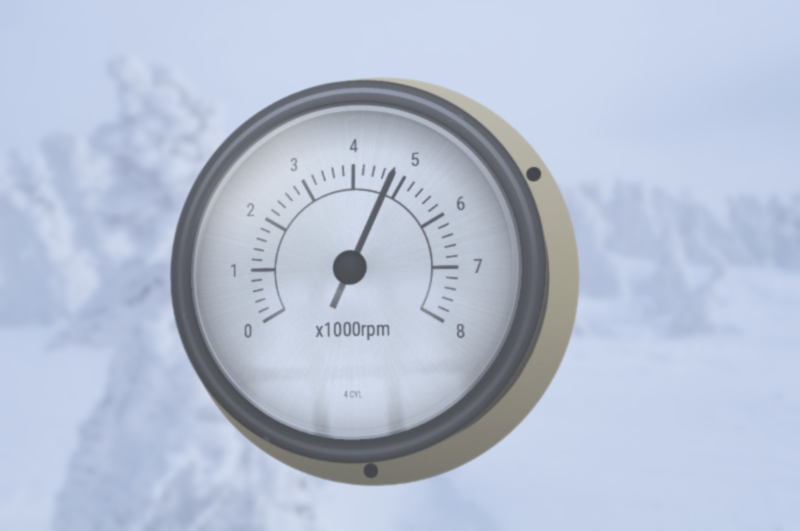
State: 4800 rpm
